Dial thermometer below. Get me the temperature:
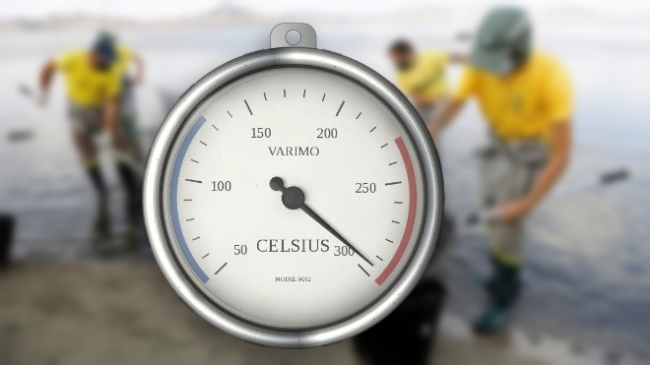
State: 295 °C
